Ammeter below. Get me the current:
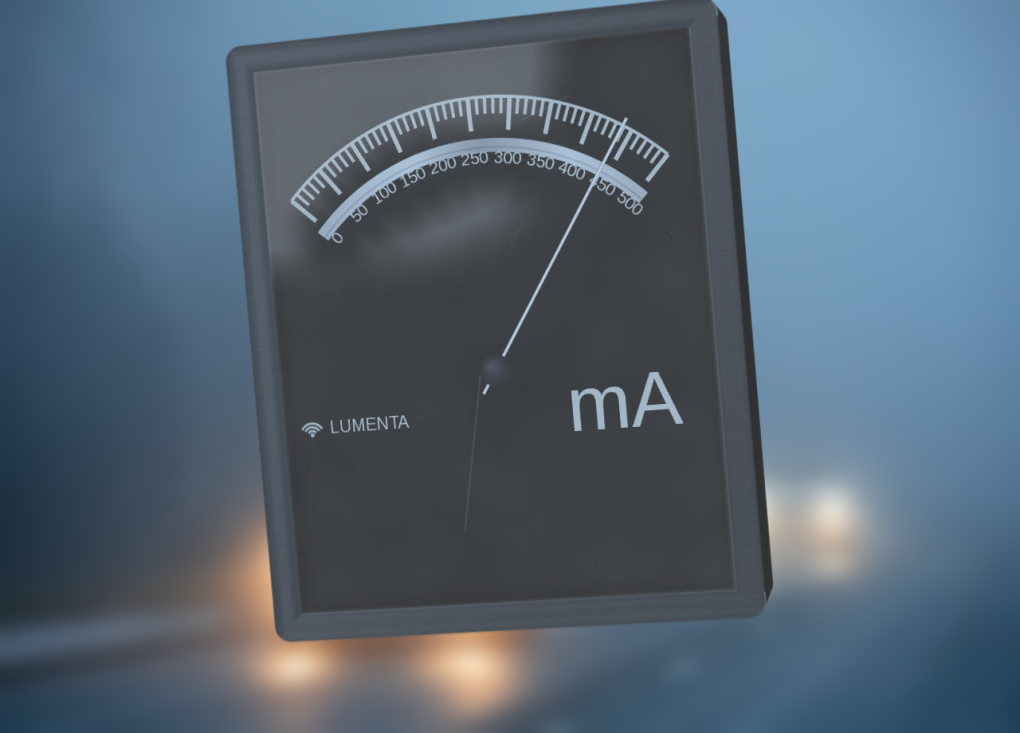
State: 440 mA
